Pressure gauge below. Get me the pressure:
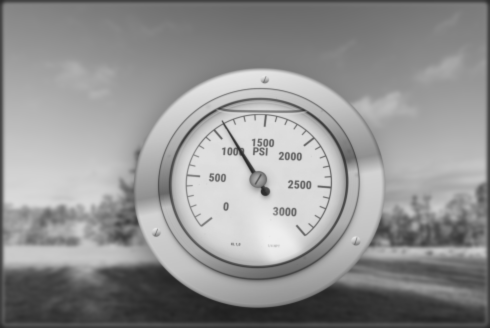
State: 1100 psi
